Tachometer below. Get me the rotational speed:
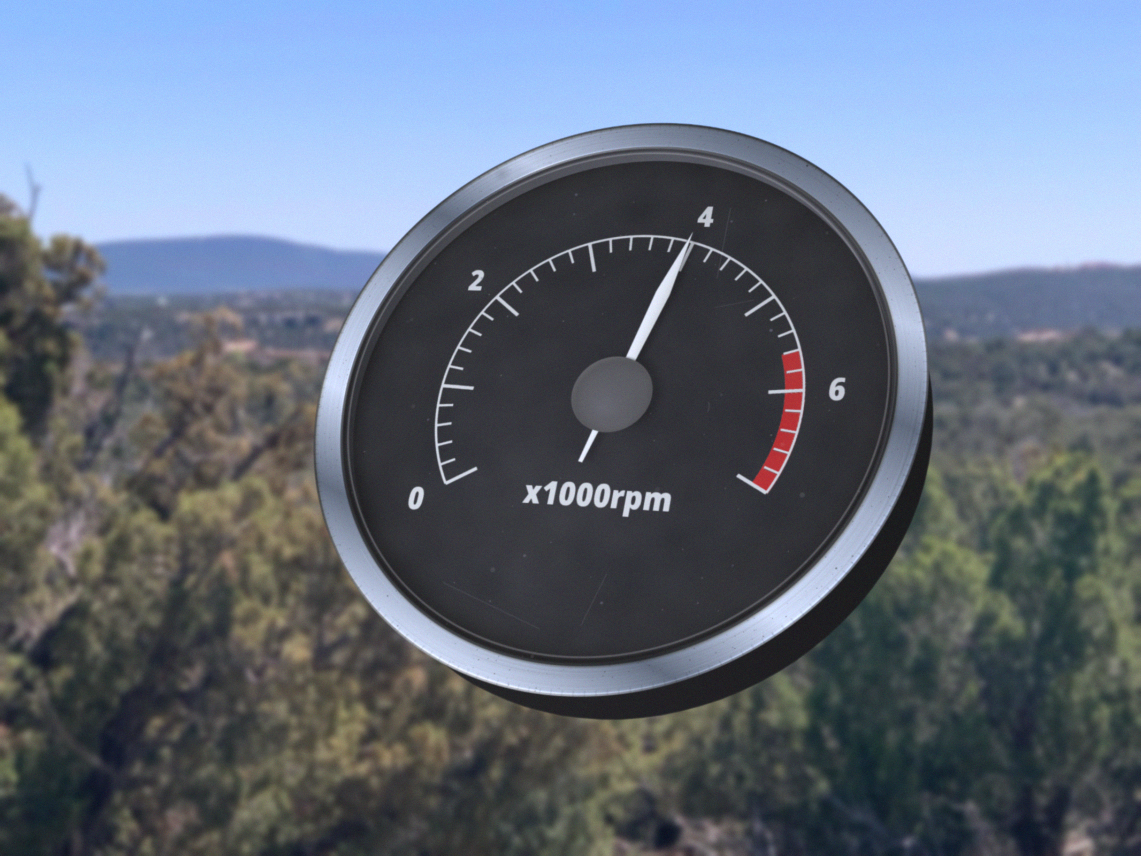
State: 4000 rpm
